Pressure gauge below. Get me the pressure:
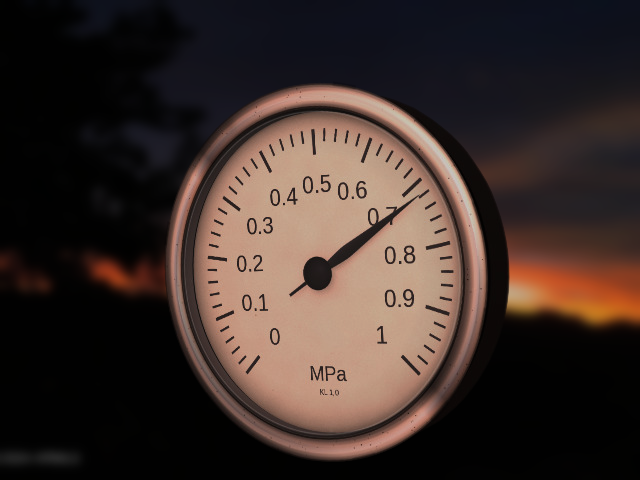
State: 0.72 MPa
